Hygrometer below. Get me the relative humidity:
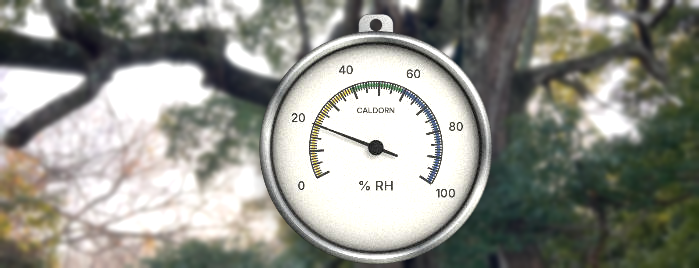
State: 20 %
